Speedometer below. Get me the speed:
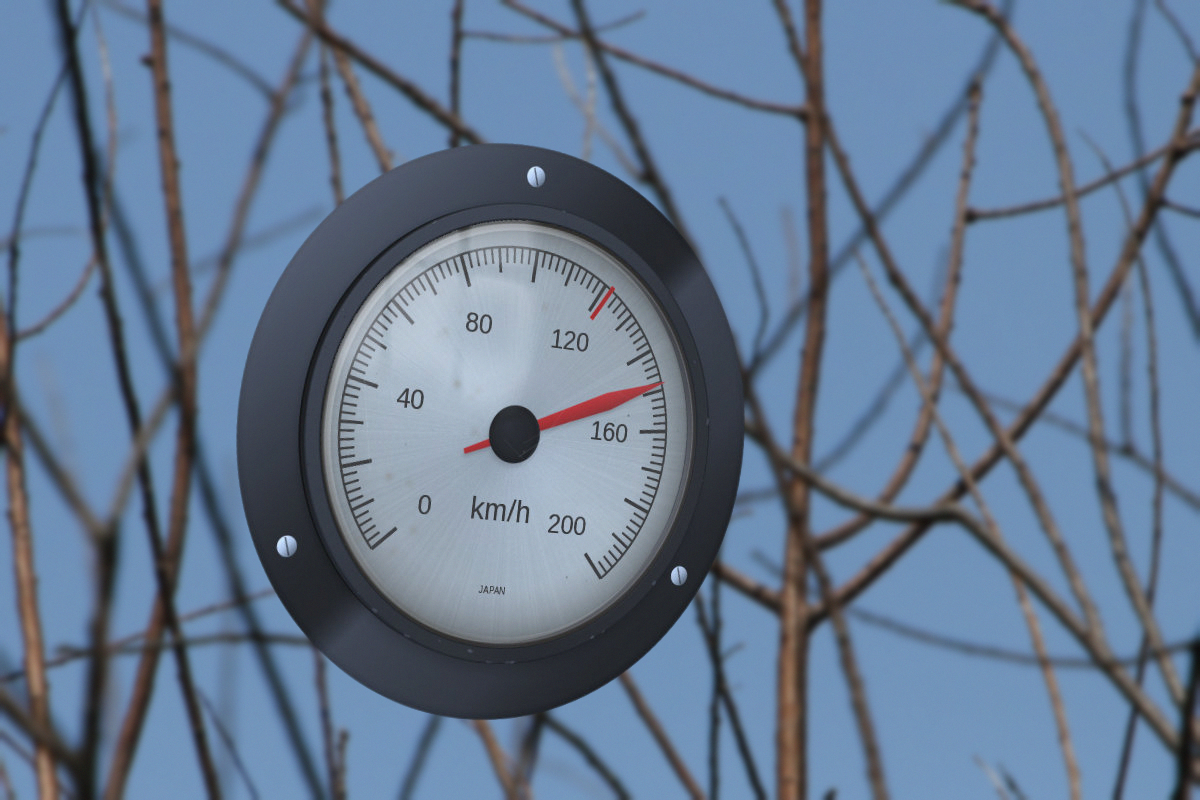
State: 148 km/h
